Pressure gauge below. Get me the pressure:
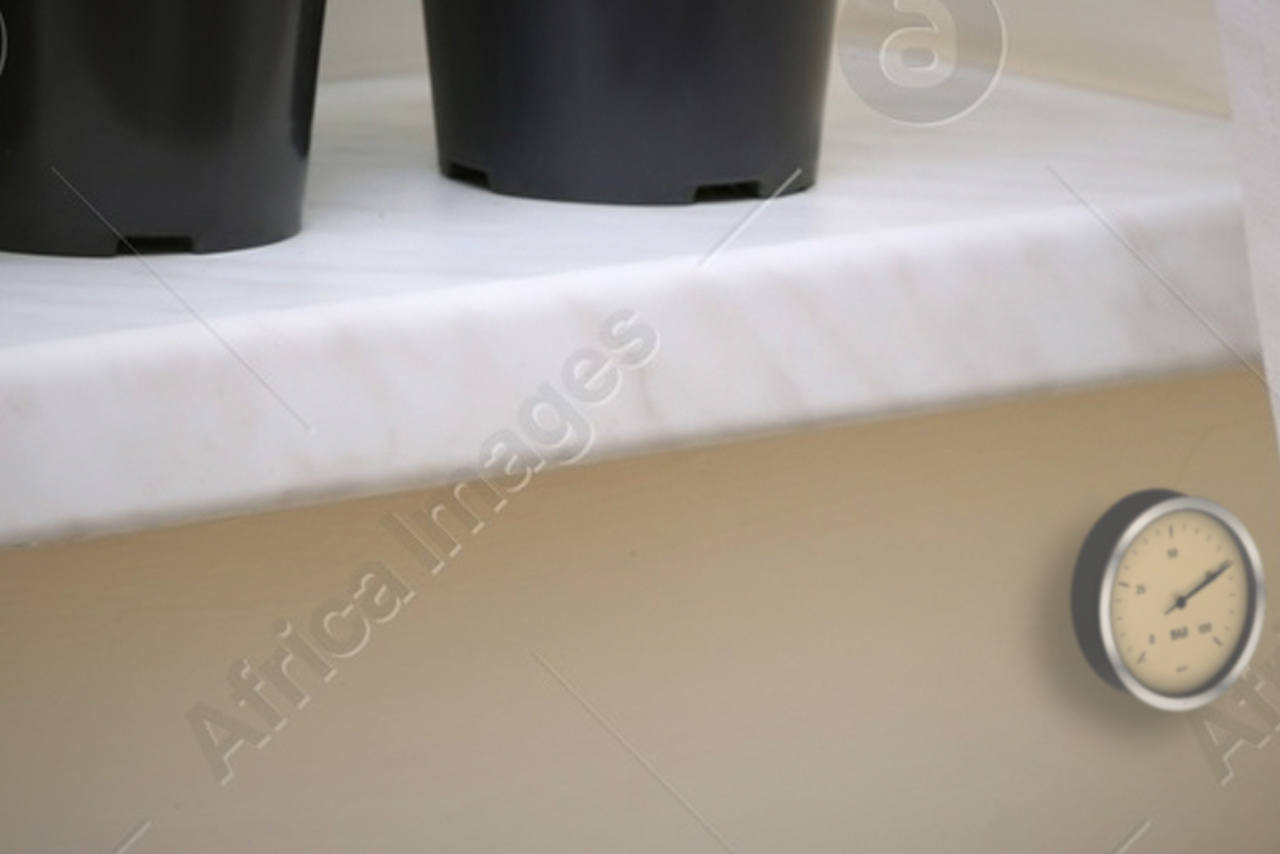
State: 75 bar
